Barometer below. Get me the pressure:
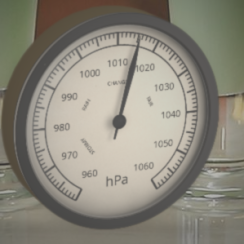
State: 1015 hPa
